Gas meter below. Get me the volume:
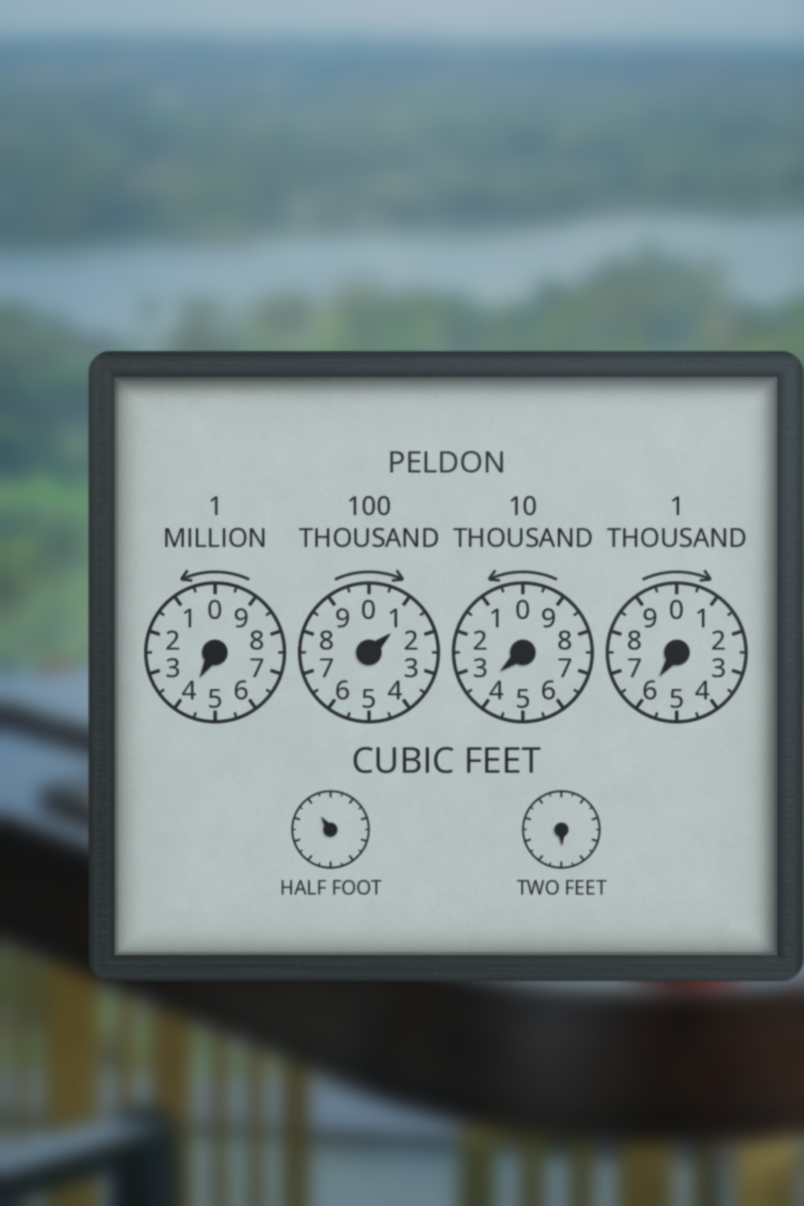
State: 413600 ft³
